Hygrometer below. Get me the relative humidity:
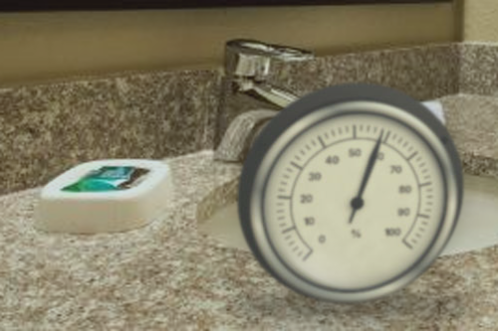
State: 58 %
